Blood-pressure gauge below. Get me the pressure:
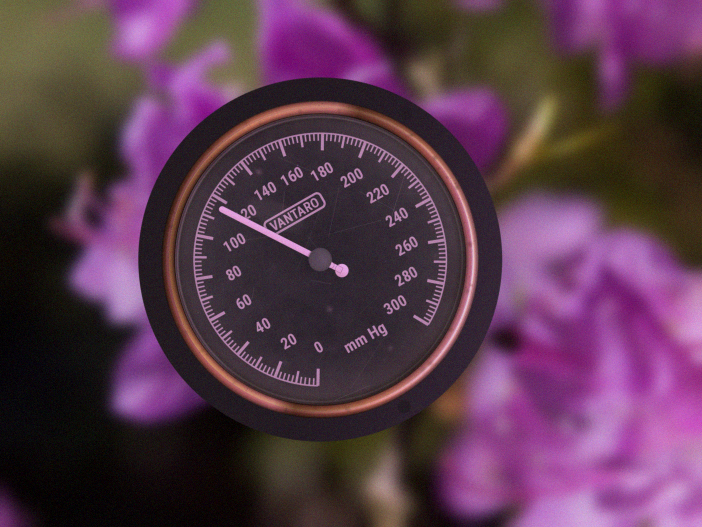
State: 116 mmHg
